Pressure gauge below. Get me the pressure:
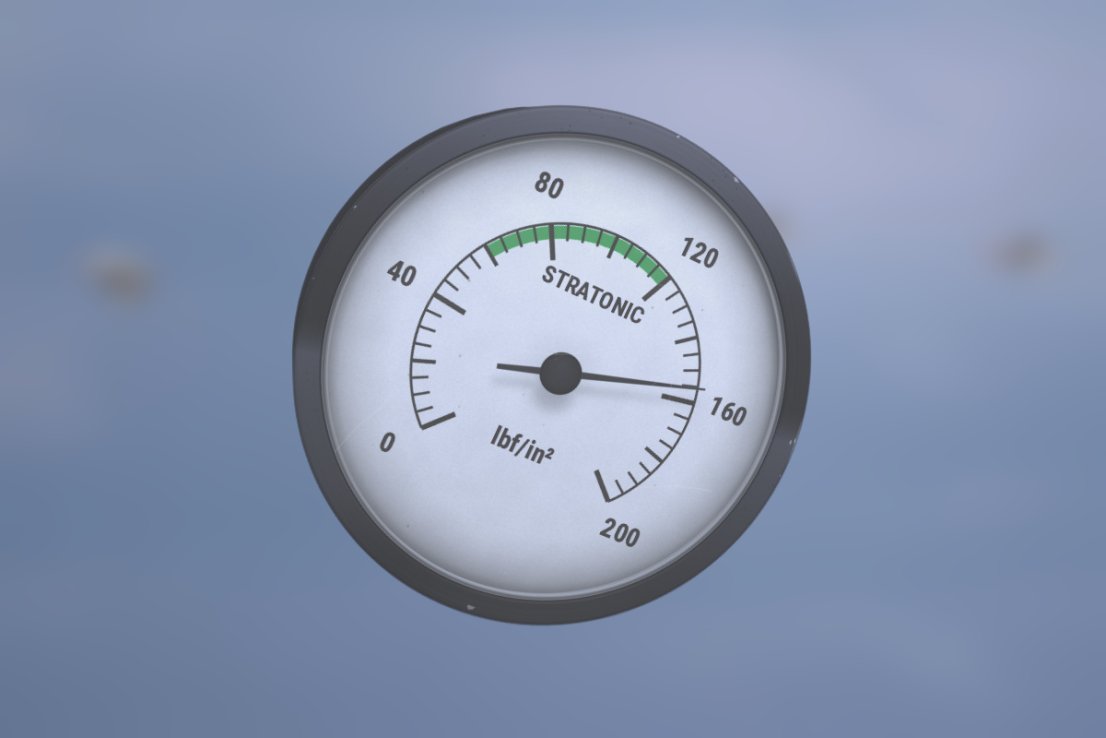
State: 155 psi
